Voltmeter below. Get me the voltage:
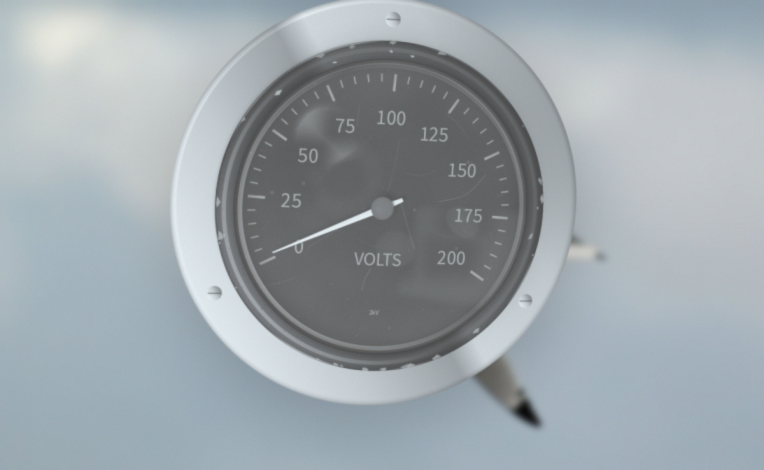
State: 2.5 V
